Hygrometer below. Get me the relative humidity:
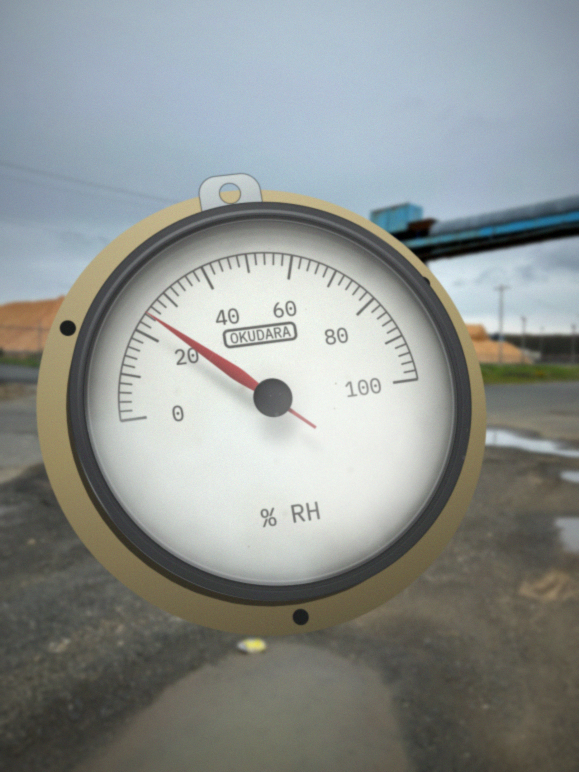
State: 24 %
